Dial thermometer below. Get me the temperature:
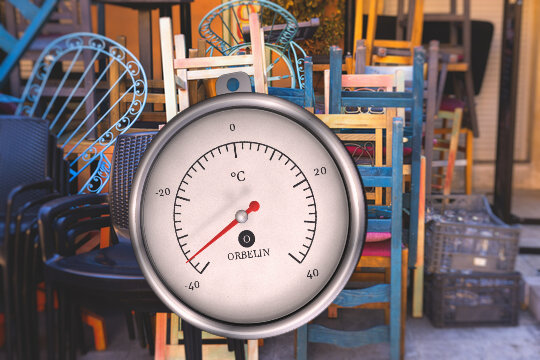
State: -36 °C
